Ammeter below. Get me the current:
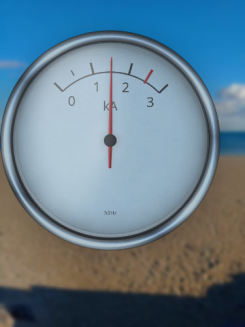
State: 1.5 kA
